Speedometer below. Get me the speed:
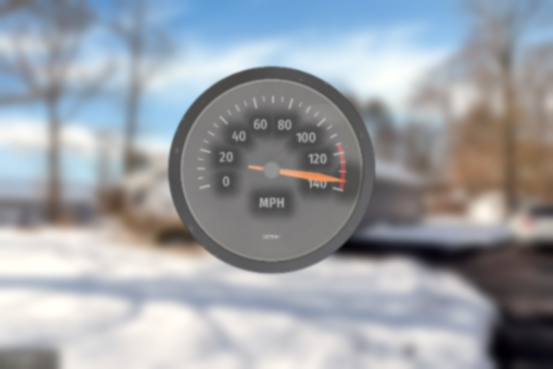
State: 135 mph
